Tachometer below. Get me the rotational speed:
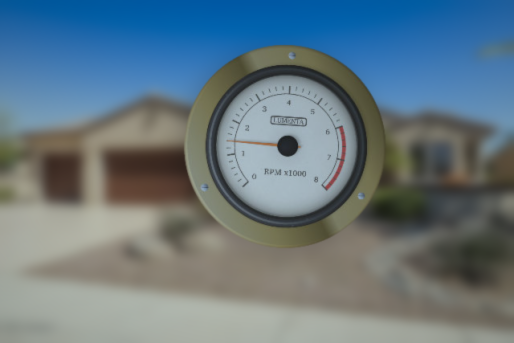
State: 1400 rpm
